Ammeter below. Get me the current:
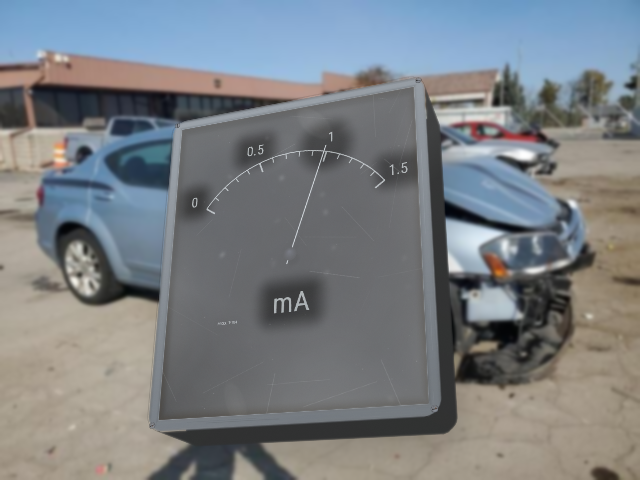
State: 1 mA
